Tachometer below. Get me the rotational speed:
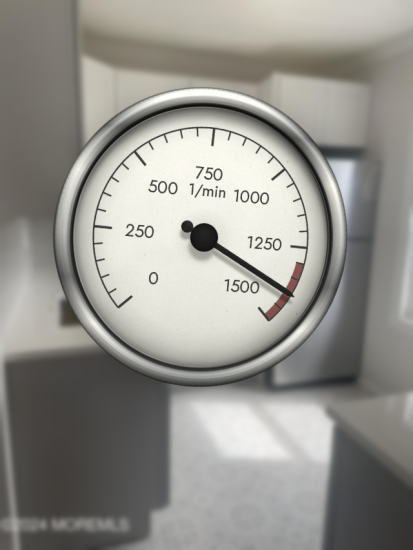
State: 1400 rpm
